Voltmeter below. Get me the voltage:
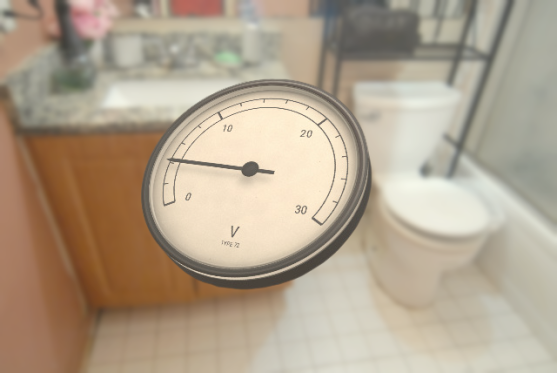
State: 4 V
